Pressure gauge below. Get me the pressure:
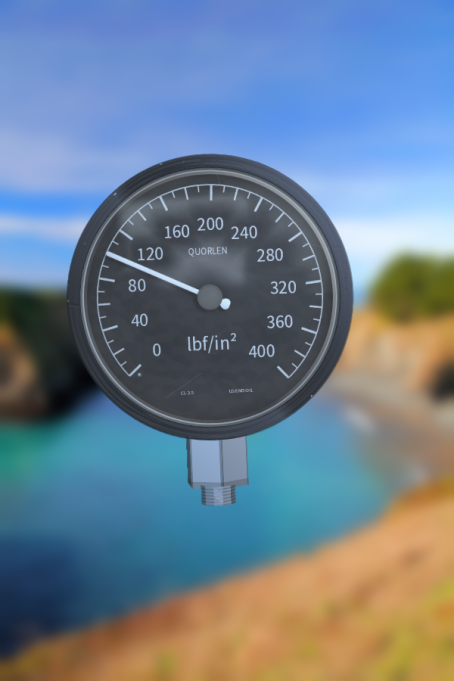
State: 100 psi
